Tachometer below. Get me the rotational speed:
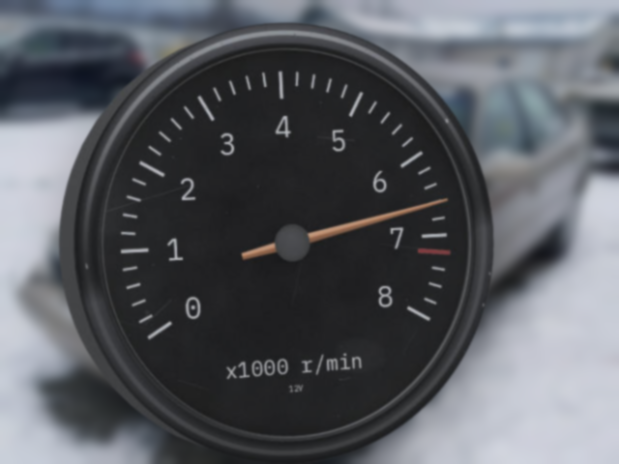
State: 6600 rpm
